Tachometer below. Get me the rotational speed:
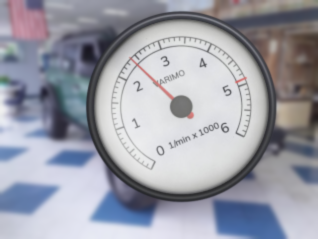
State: 2400 rpm
